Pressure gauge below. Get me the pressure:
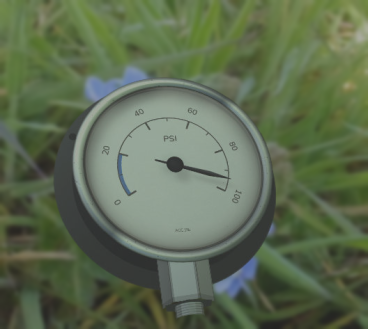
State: 95 psi
